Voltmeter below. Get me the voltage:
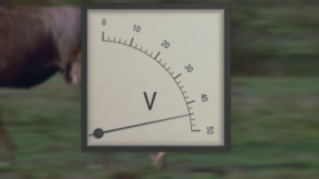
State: 44 V
